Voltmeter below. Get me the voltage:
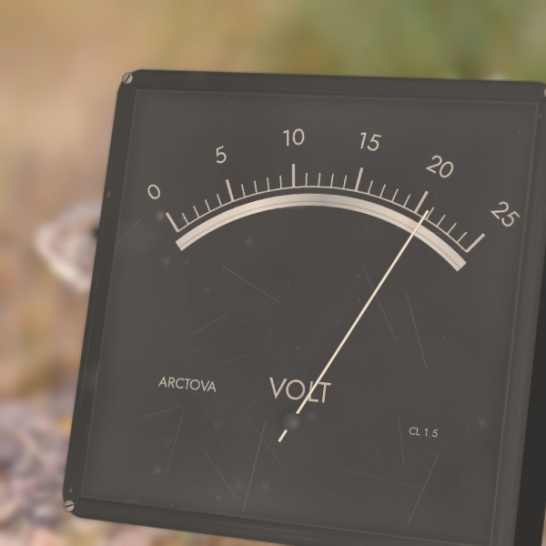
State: 21 V
